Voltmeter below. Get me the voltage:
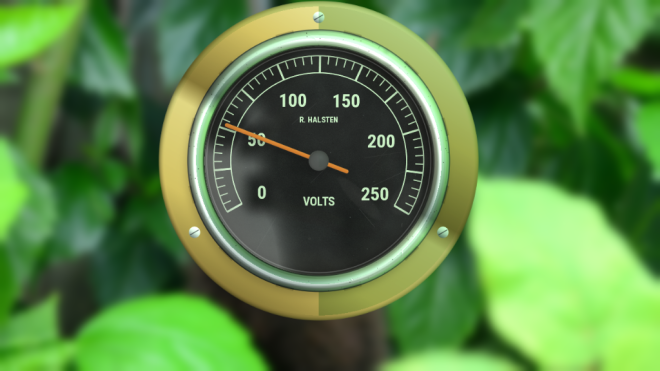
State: 52.5 V
